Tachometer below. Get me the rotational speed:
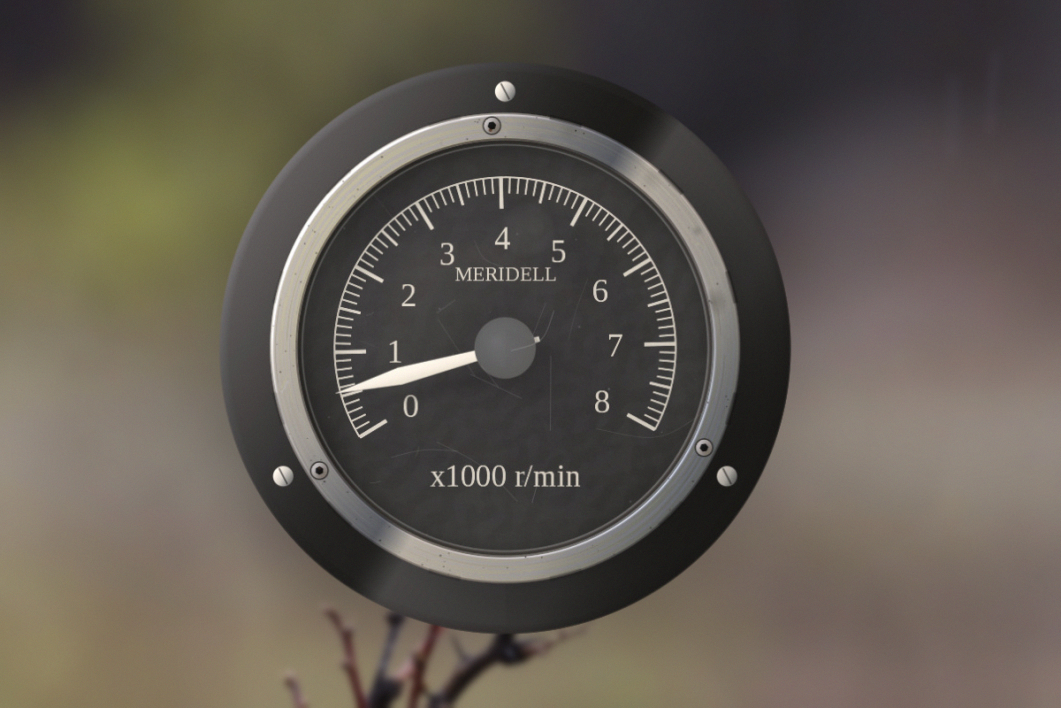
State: 550 rpm
